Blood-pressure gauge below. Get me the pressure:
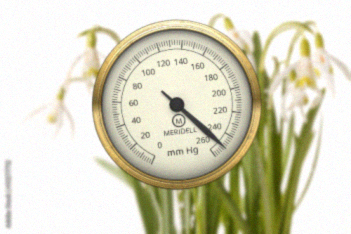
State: 250 mmHg
